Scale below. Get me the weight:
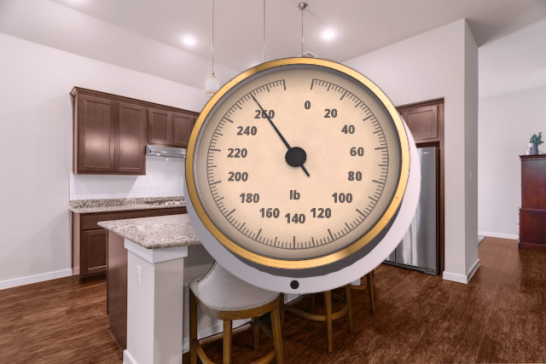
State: 260 lb
